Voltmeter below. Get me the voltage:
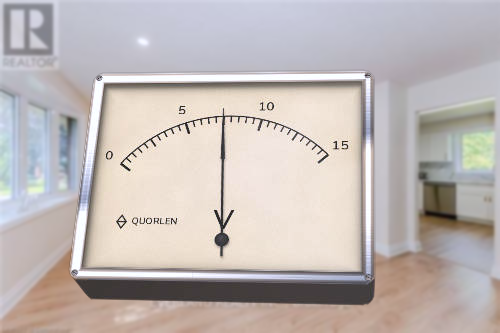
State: 7.5 V
